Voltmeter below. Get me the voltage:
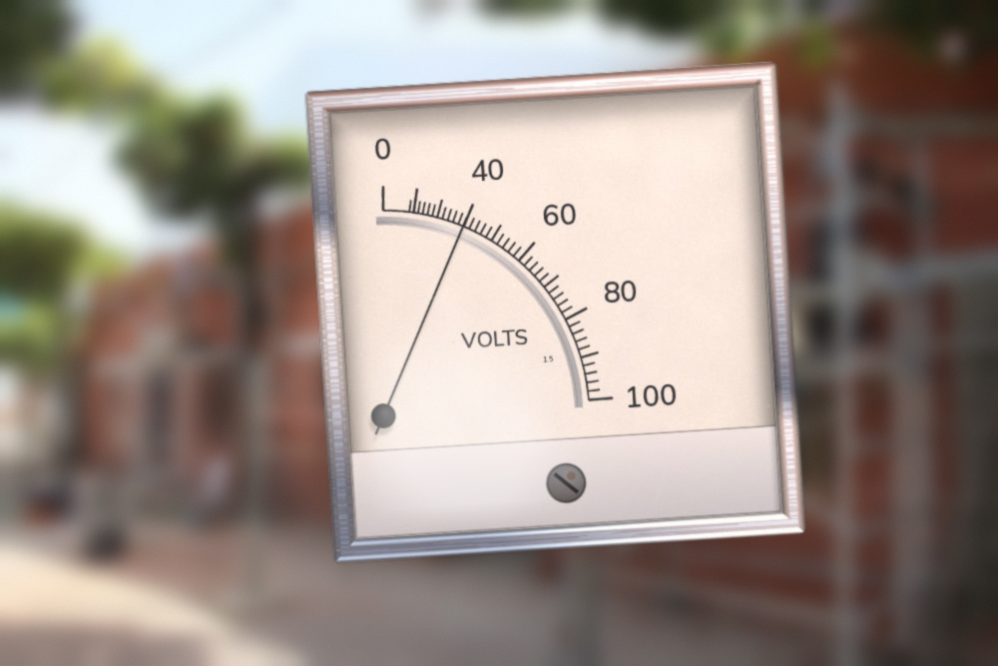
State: 40 V
